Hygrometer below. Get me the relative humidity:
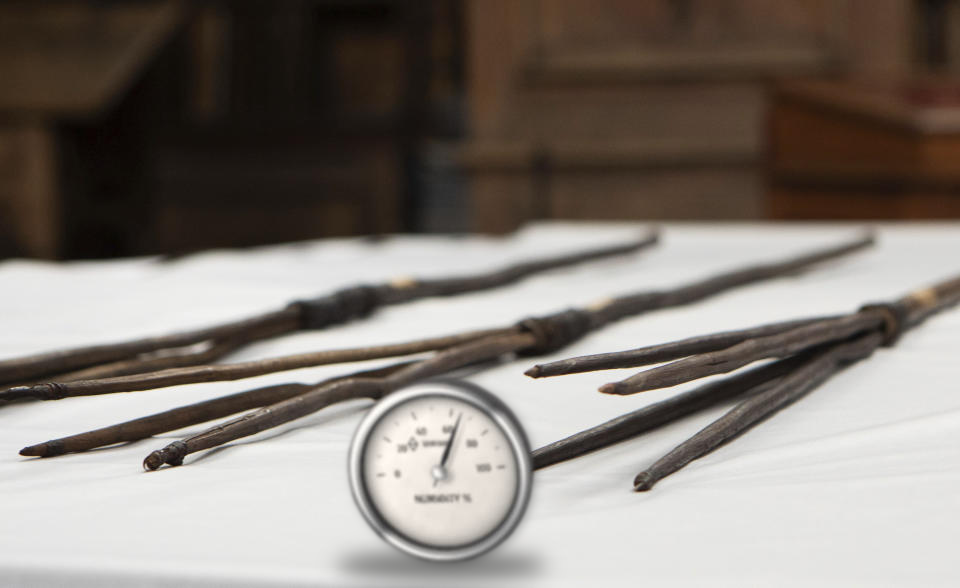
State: 65 %
